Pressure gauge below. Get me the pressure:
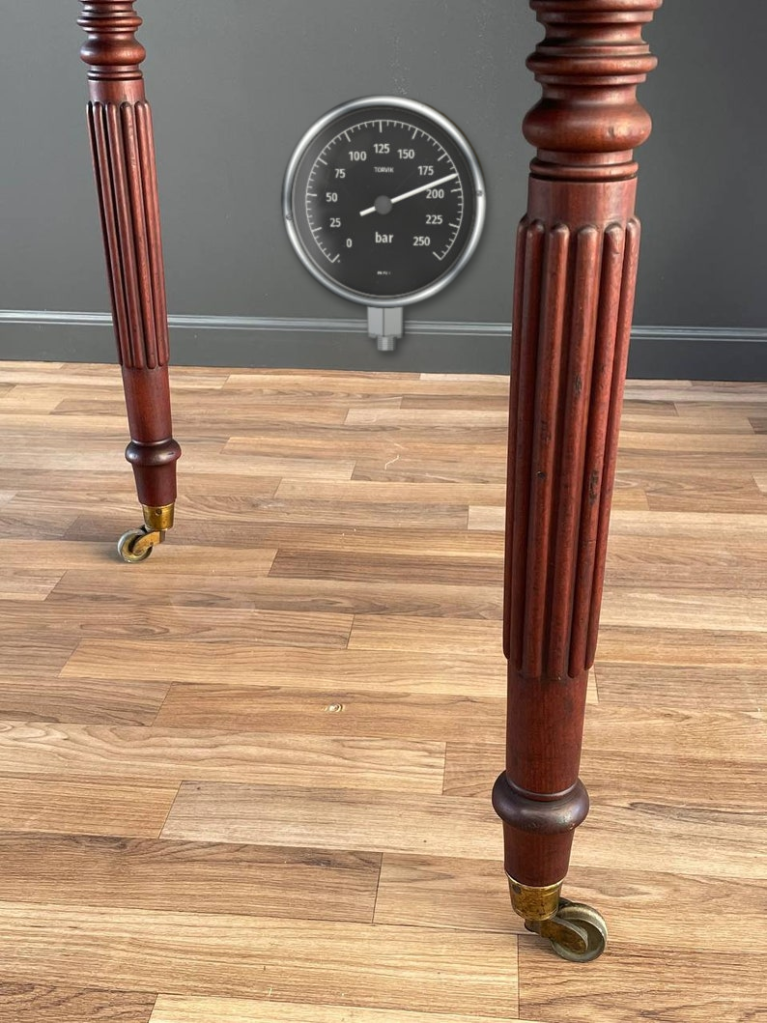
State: 190 bar
